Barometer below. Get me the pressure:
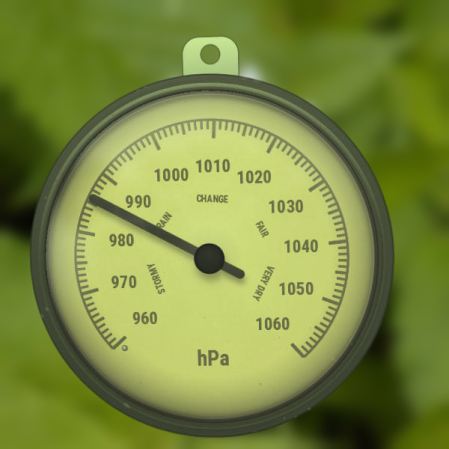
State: 986 hPa
